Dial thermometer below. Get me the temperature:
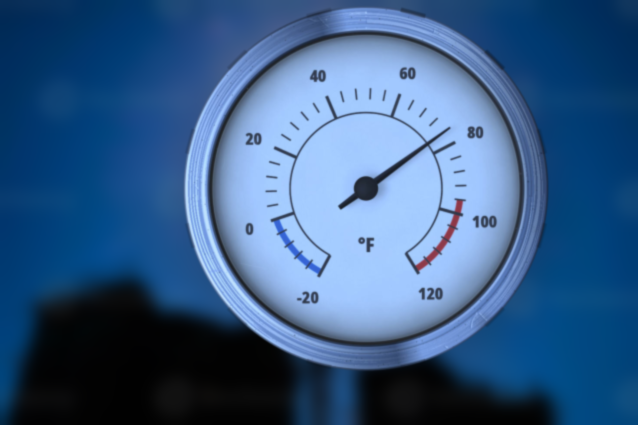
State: 76 °F
